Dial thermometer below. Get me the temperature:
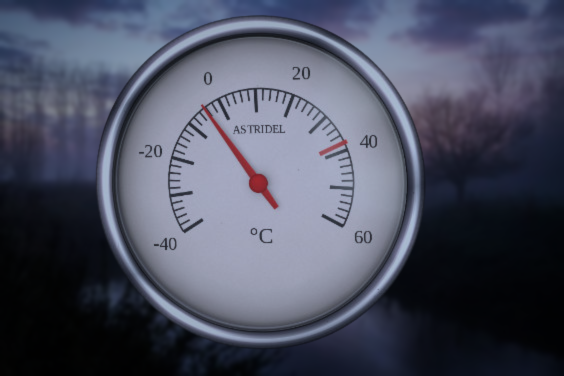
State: -4 °C
